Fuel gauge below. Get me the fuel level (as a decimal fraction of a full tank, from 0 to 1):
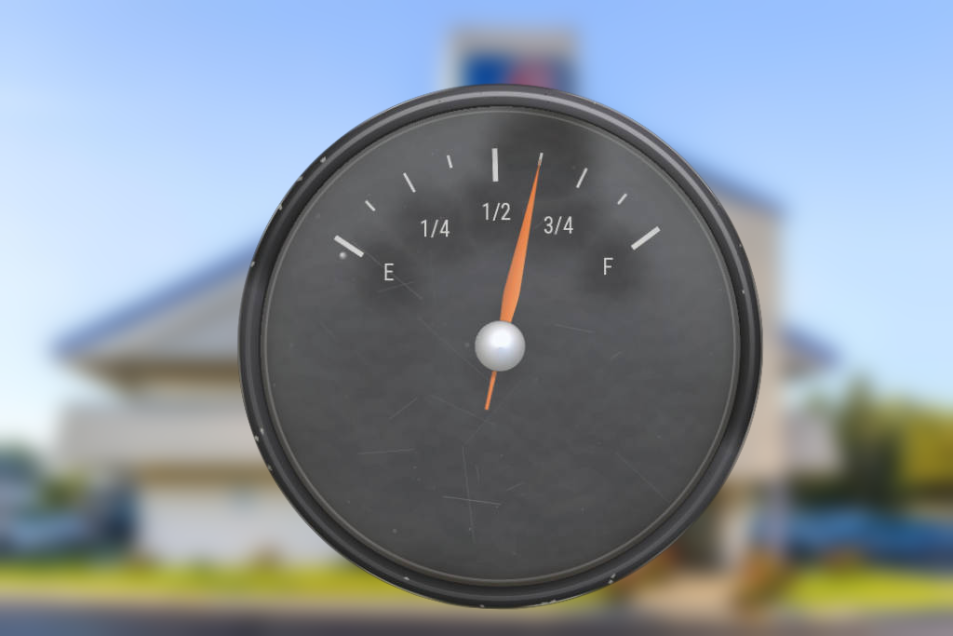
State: 0.625
